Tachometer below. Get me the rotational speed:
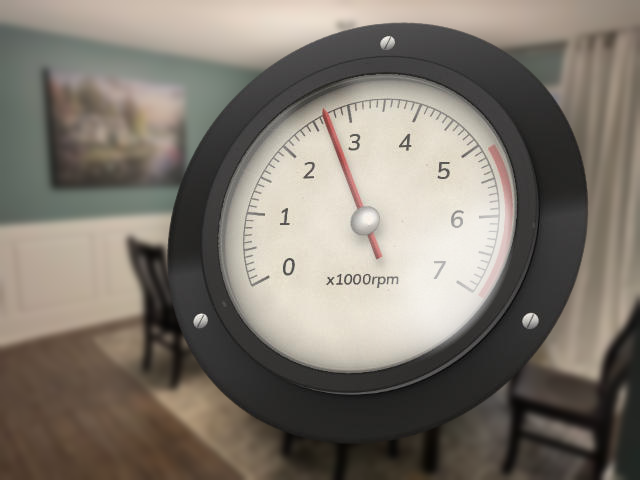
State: 2700 rpm
